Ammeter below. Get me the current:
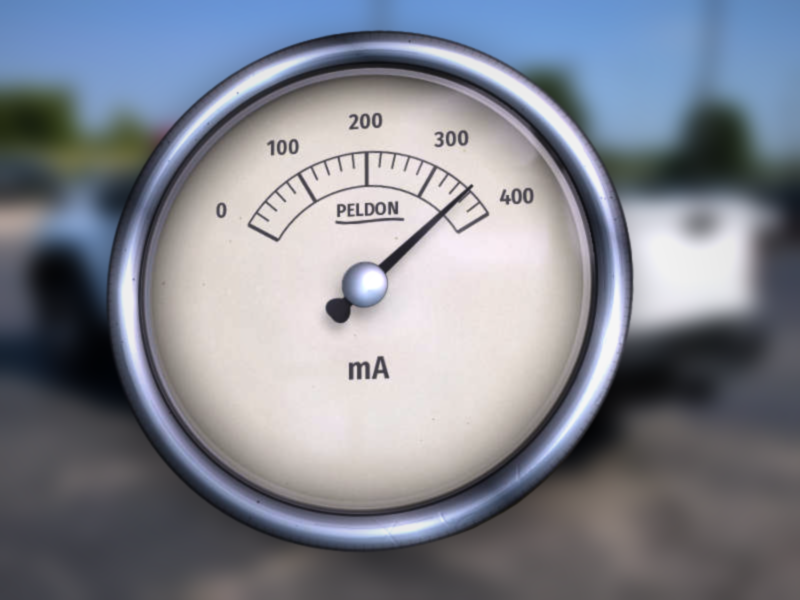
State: 360 mA
